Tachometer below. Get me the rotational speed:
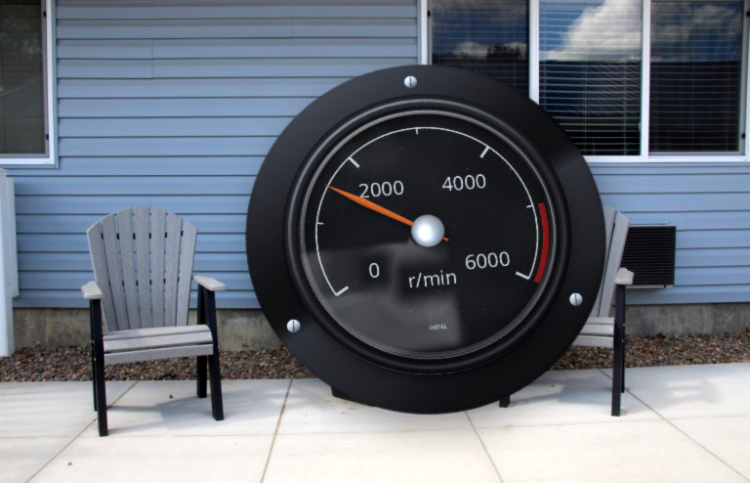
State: 1500 rpm
